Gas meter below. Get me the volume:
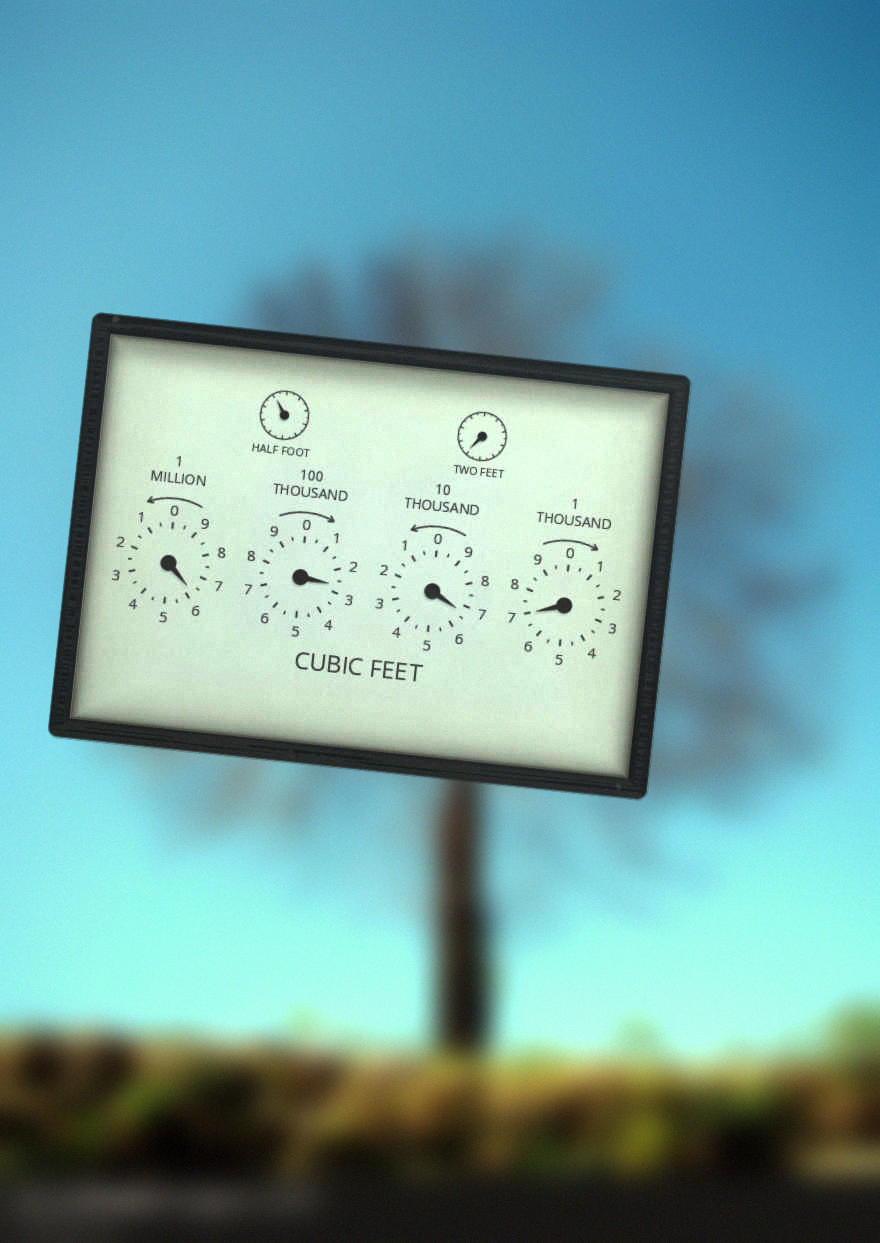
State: 626700 ft³
